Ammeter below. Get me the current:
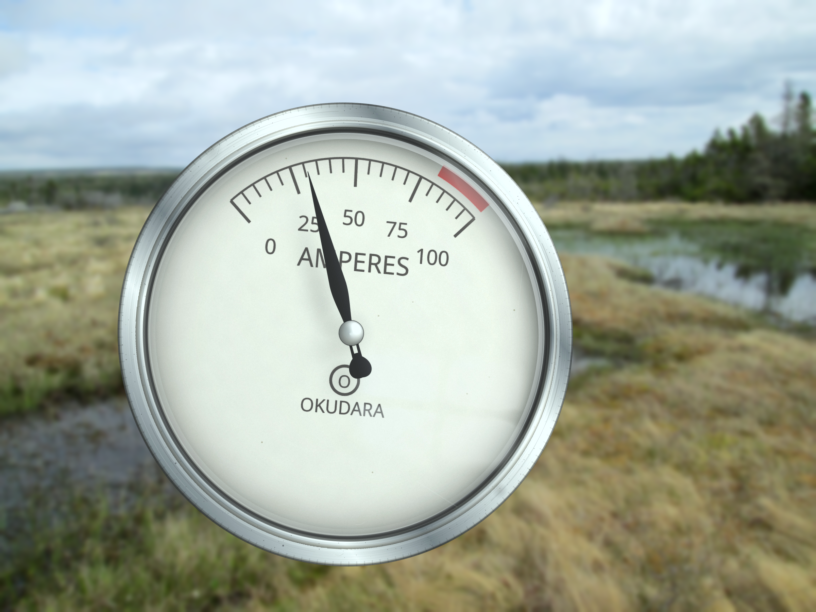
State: 30 A
